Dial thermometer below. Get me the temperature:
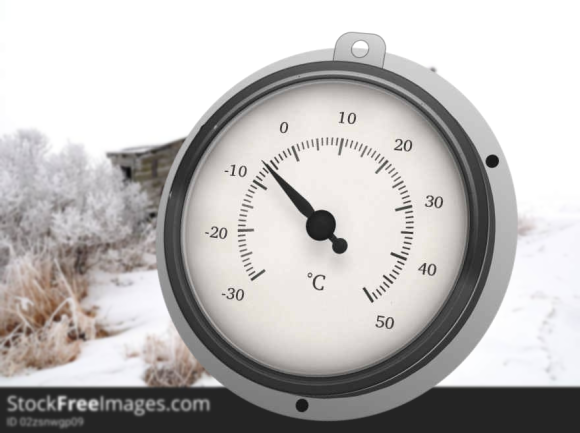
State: -6 °C
